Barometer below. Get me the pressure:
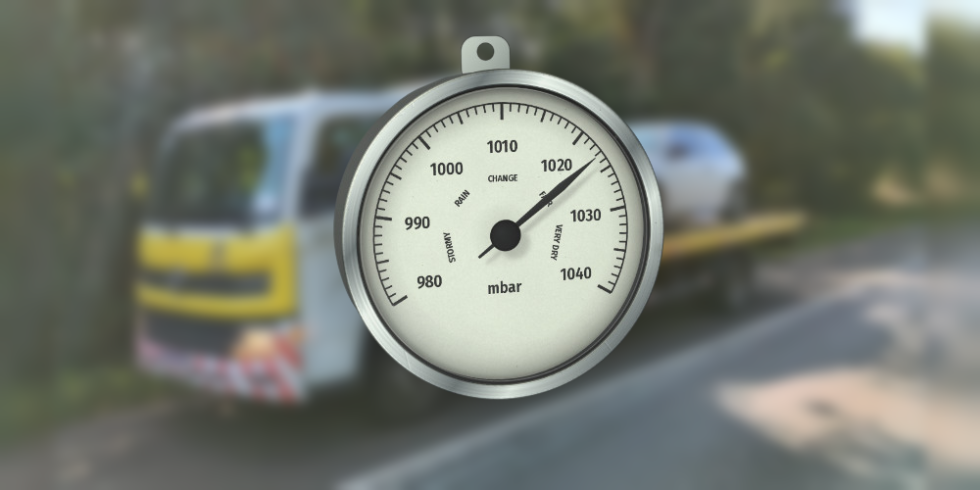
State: 1023 mbar
